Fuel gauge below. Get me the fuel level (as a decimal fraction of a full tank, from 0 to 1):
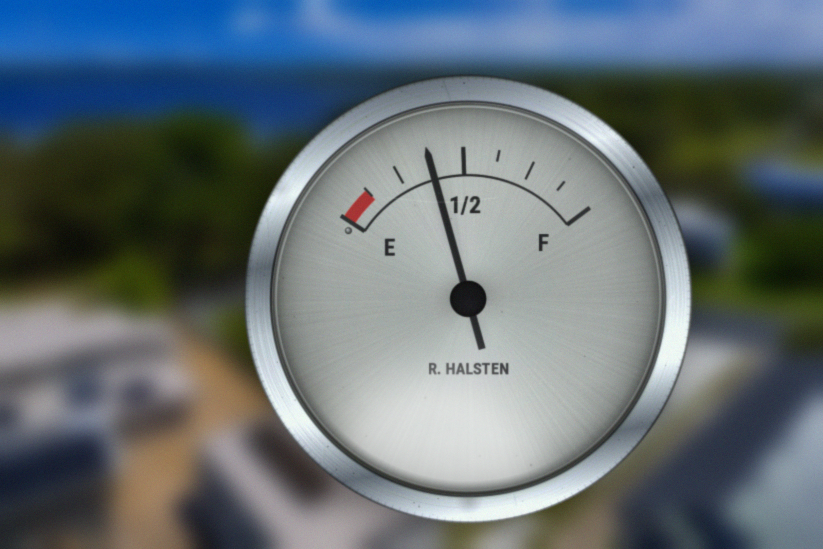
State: 0.375
